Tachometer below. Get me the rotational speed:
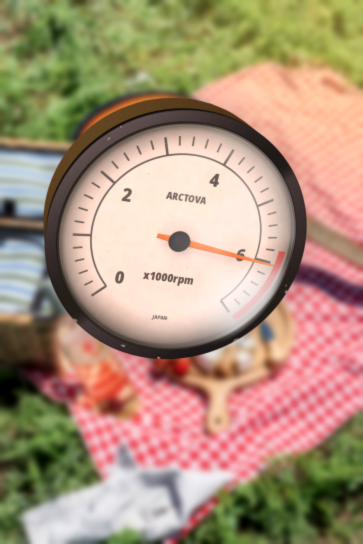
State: 6000 rpm
